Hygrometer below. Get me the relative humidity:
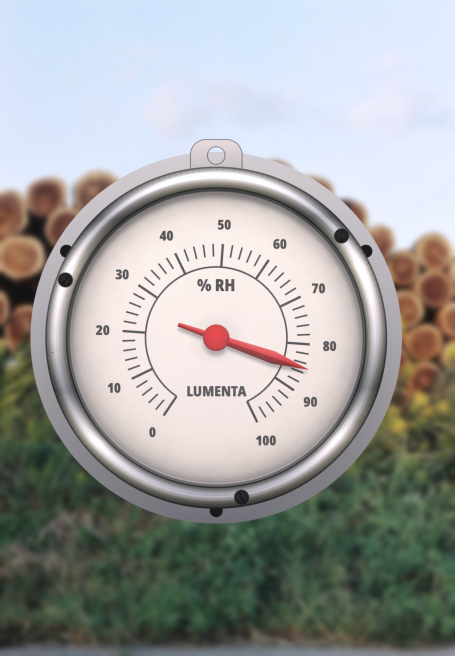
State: 85 %
